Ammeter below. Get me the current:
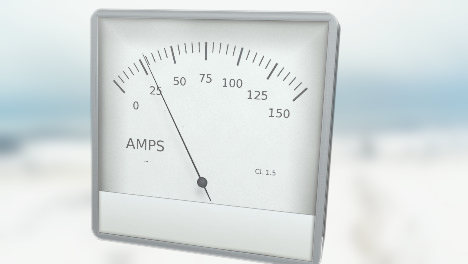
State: 30 A
